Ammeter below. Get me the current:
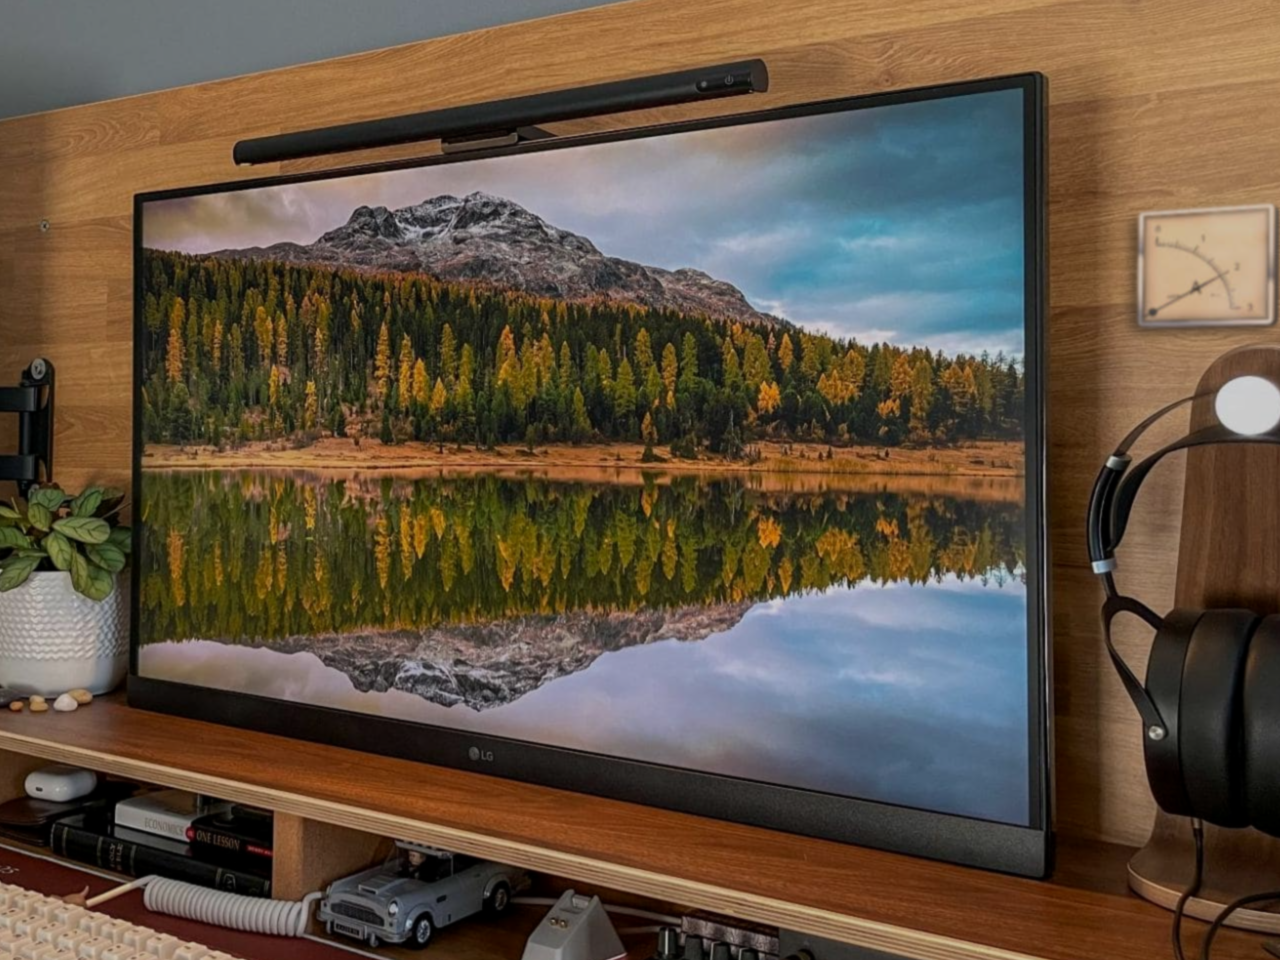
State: 2 A
